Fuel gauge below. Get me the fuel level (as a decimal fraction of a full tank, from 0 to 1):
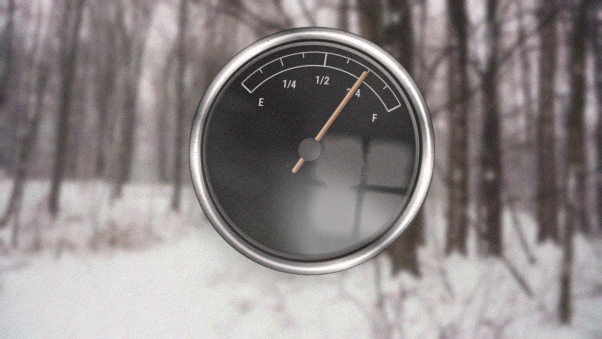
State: 0.75
